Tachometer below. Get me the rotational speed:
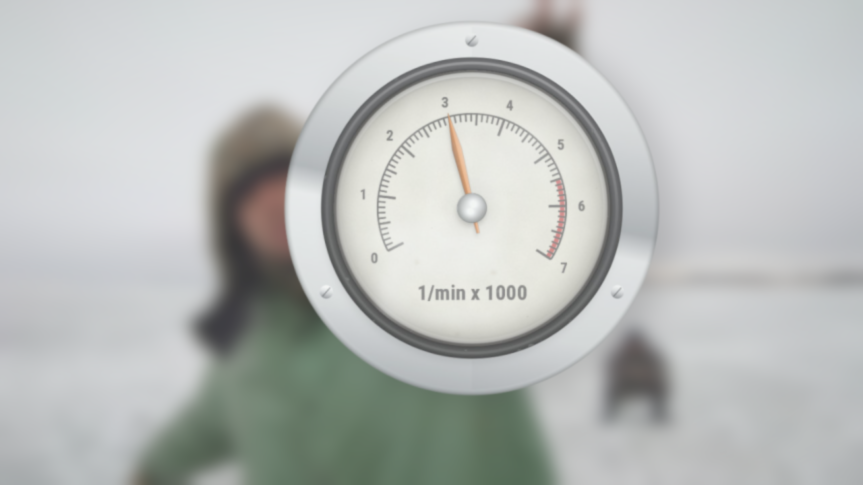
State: 3000 rpm
